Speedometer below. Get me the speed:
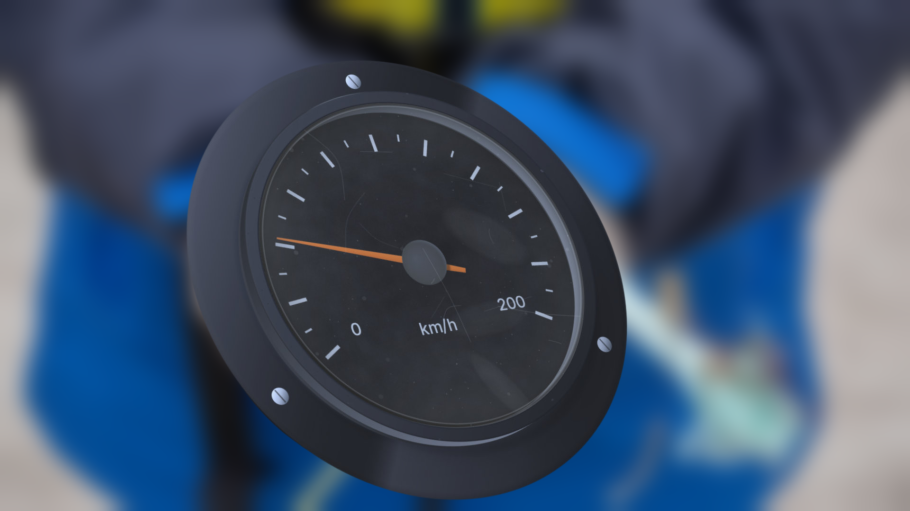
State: 40 km/h
